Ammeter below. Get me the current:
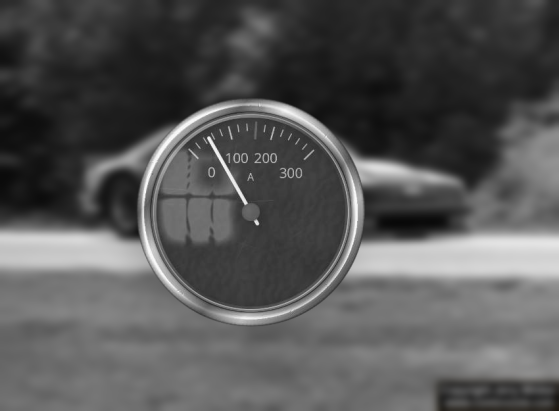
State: 50 A
